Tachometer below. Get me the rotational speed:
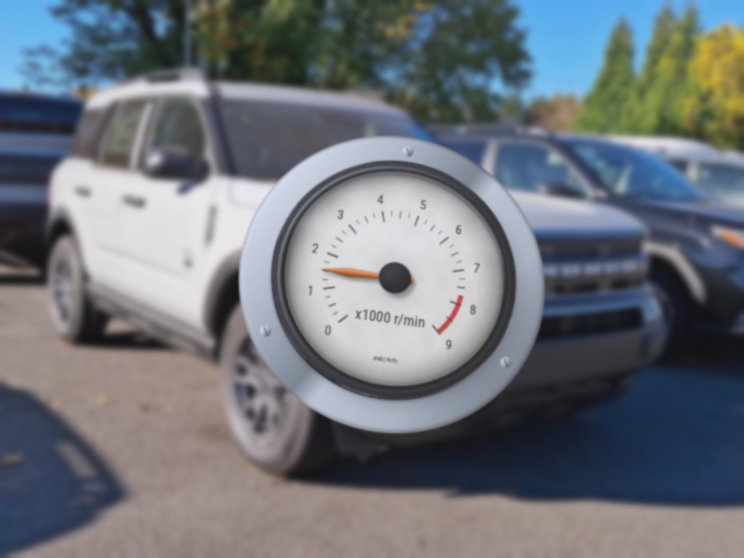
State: 1500 rpm
